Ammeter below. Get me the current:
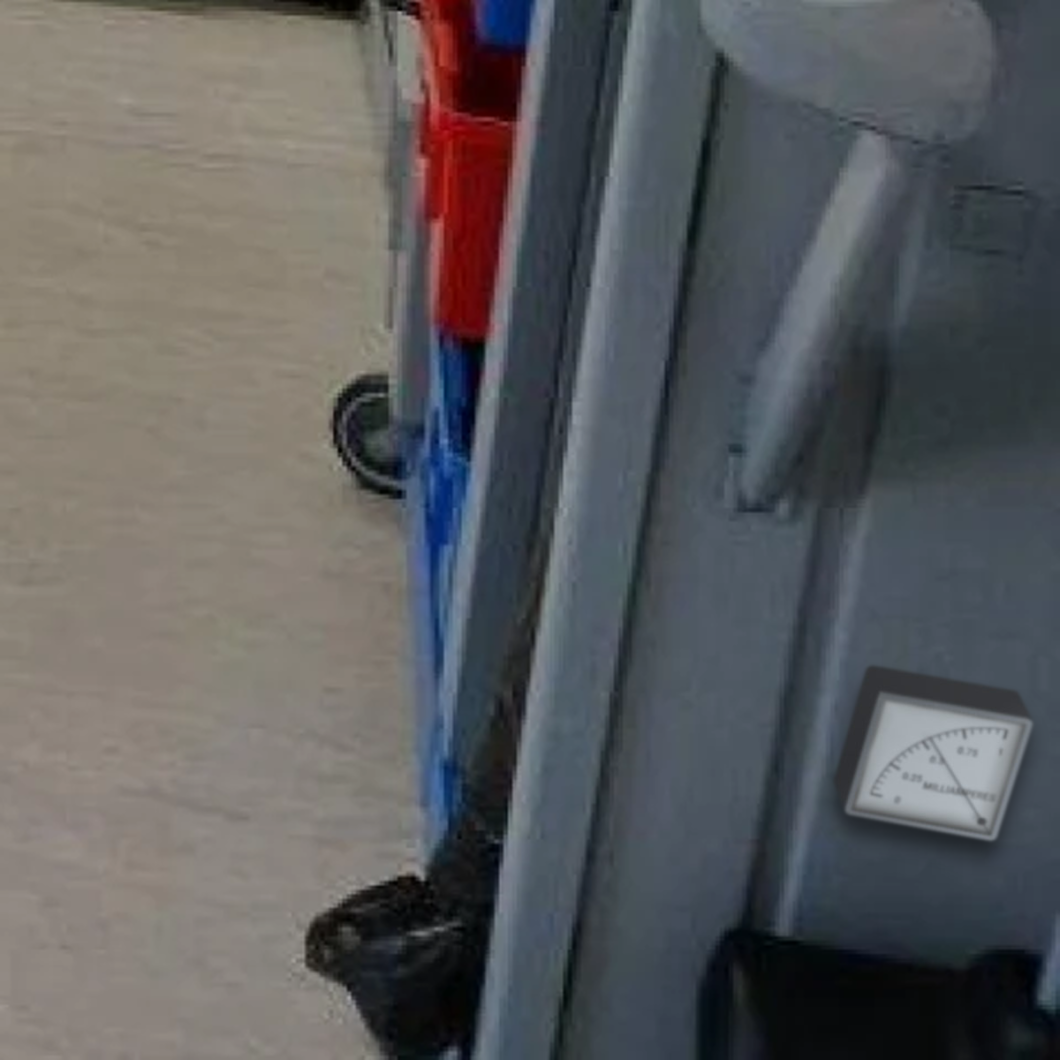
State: 0.55 mA
